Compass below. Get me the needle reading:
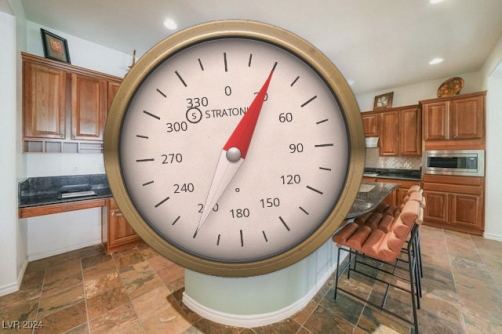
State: 30 °
